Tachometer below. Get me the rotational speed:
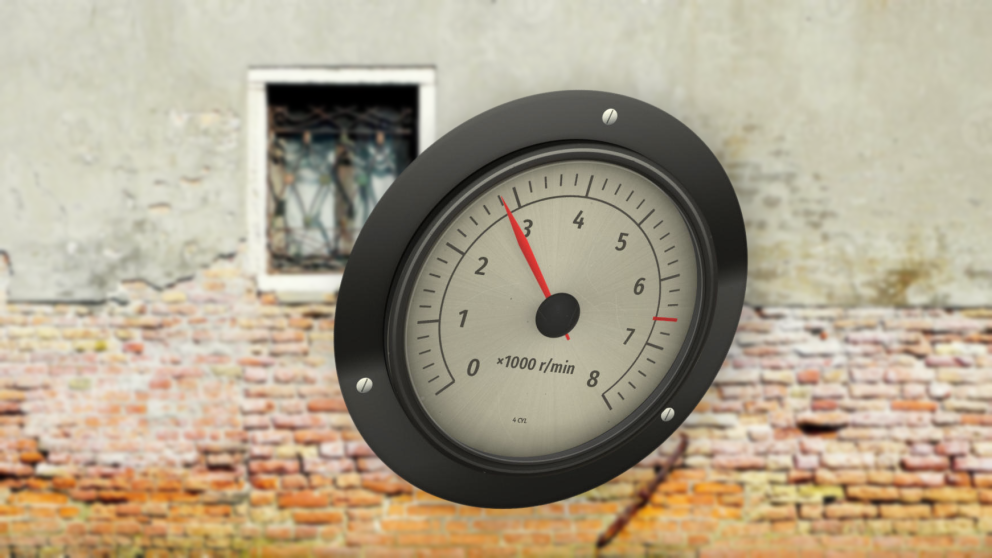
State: 2800 rpm
